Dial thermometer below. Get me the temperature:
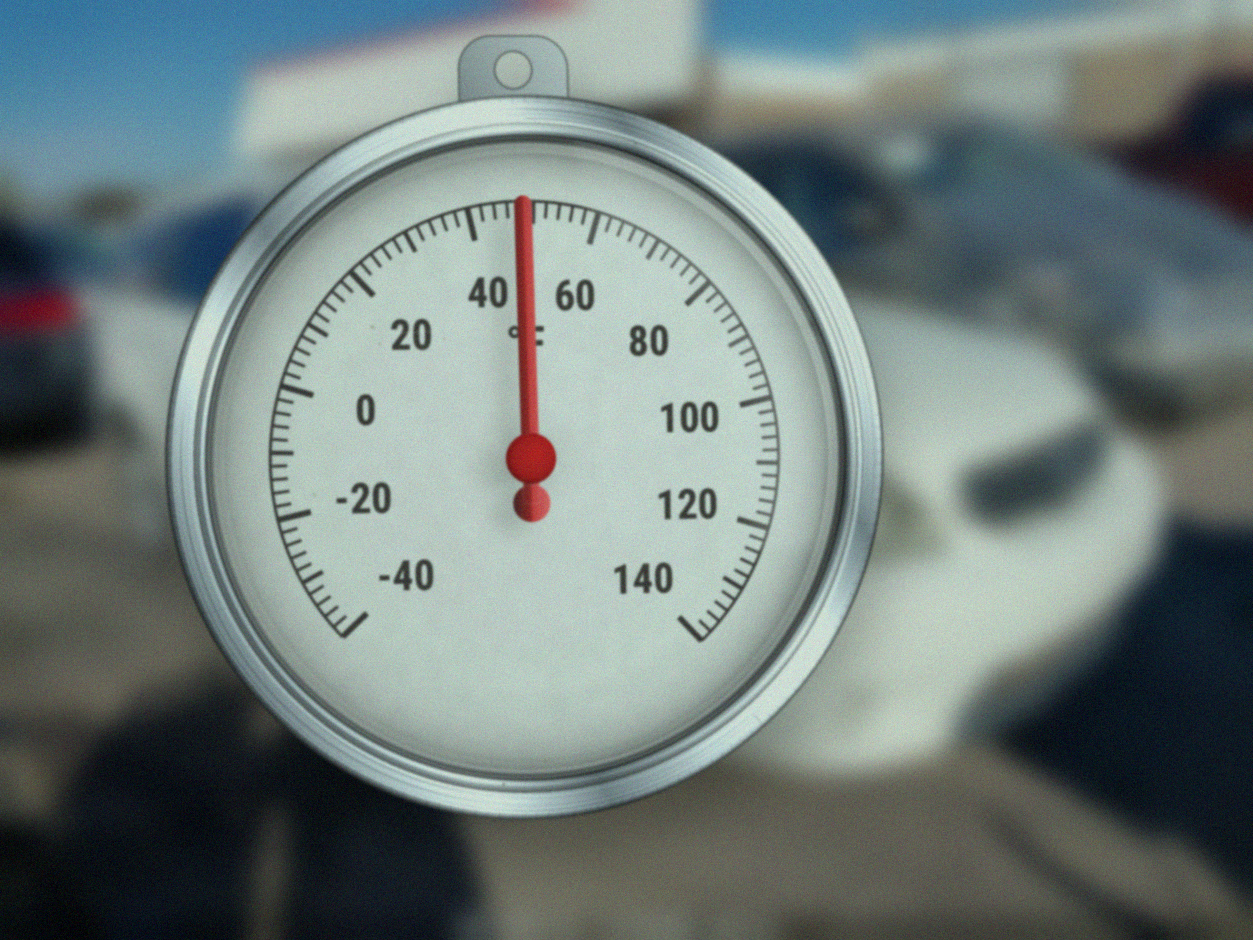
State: 48 °F
